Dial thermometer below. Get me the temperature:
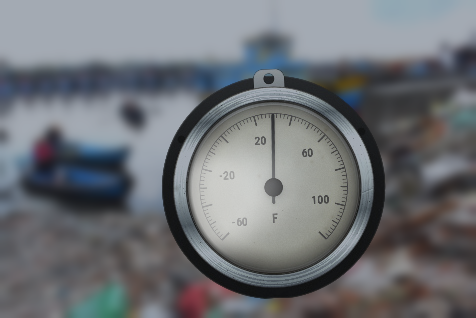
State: 30 °F
